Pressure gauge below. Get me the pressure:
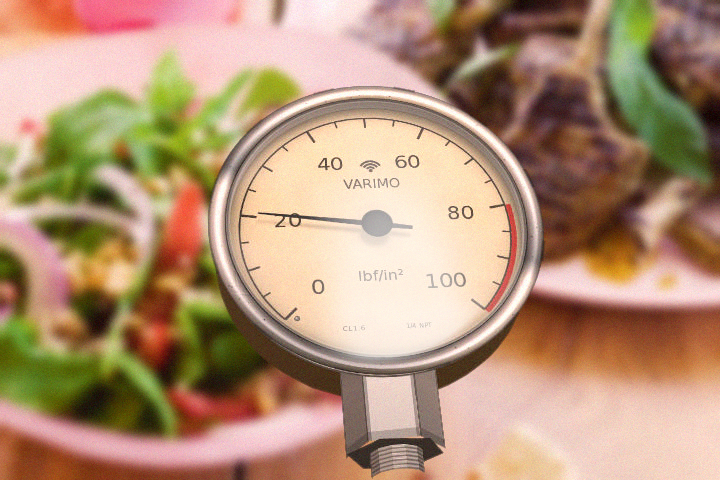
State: 20 psi
